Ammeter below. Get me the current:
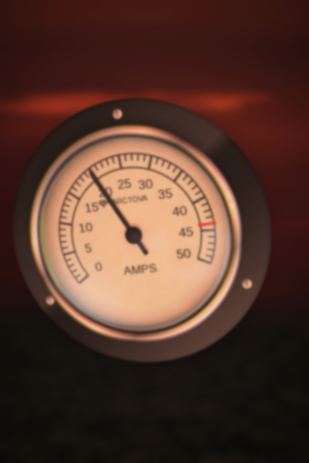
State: 20 A
